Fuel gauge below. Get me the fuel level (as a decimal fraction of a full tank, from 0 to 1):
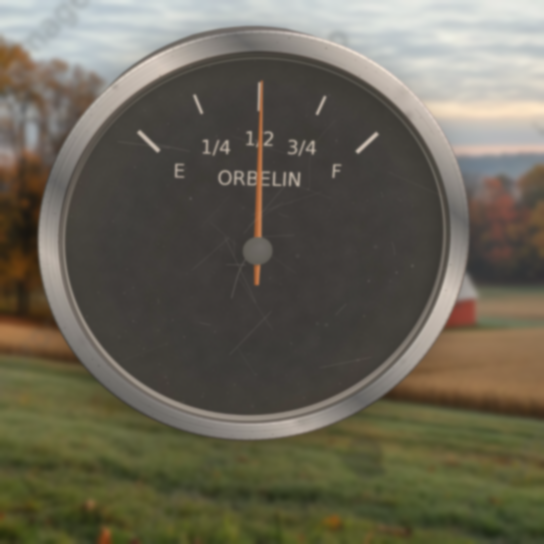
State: 0.5
